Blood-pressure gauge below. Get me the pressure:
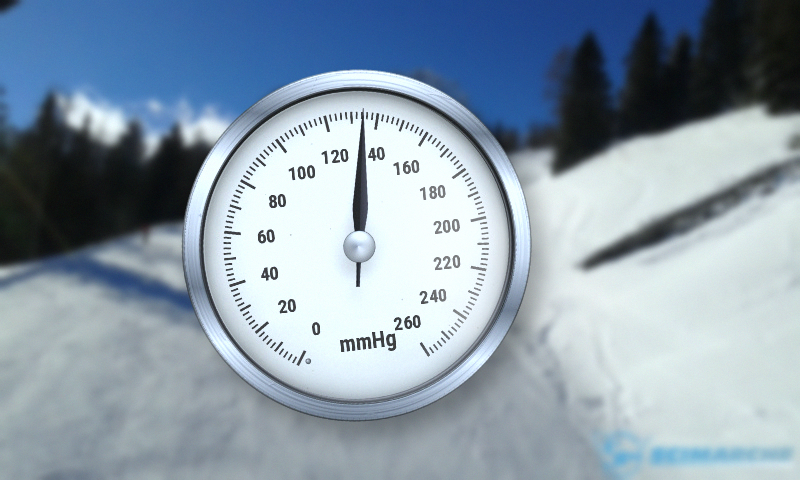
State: 134 mmHg
